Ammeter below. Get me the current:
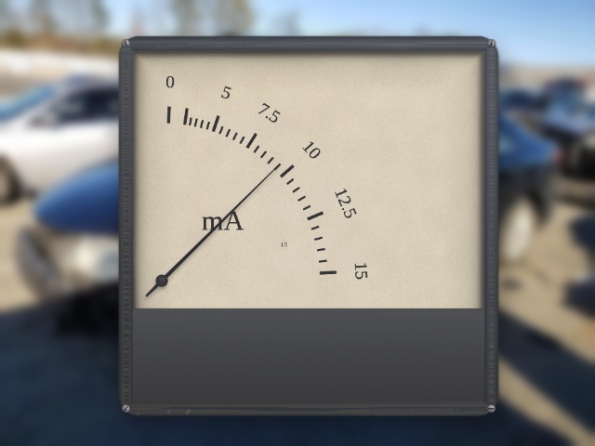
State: 9.5 mA
